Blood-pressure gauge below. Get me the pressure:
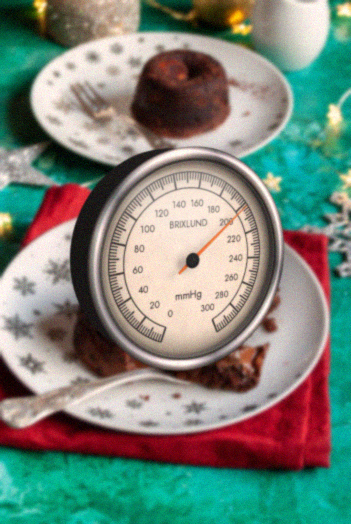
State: 200 mmHg
